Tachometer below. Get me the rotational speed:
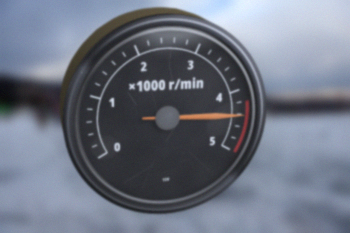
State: 4400 rpm
